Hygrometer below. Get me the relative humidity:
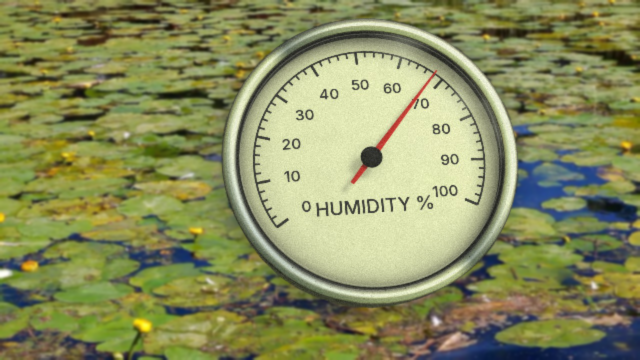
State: 68 %
